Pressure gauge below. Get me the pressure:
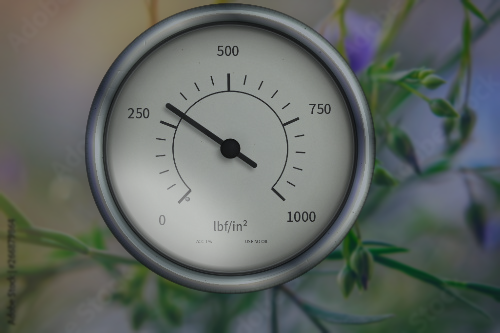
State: 300 psi
